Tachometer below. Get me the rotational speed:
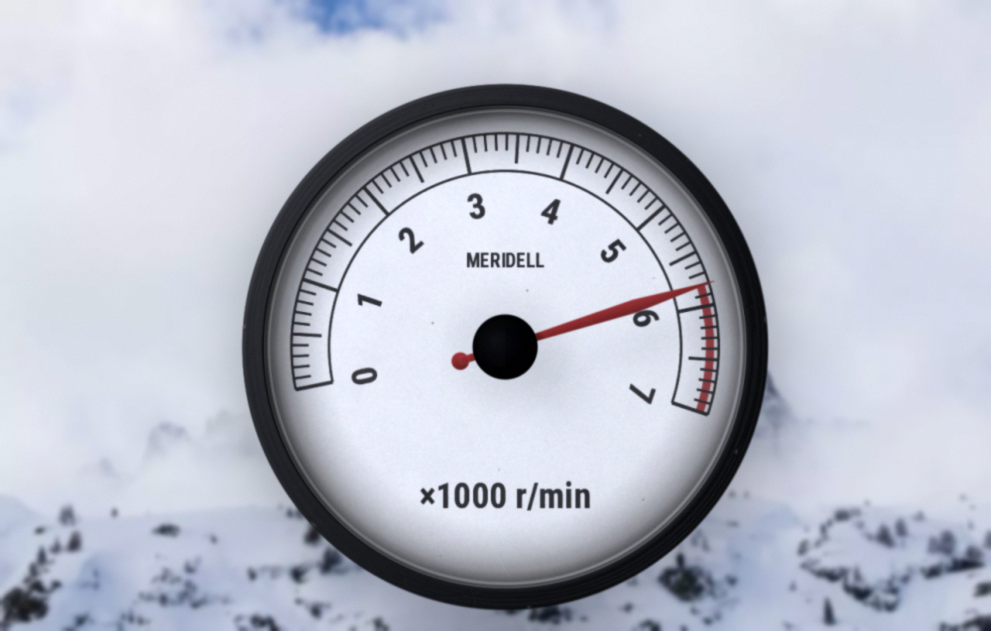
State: 5800 rpm
